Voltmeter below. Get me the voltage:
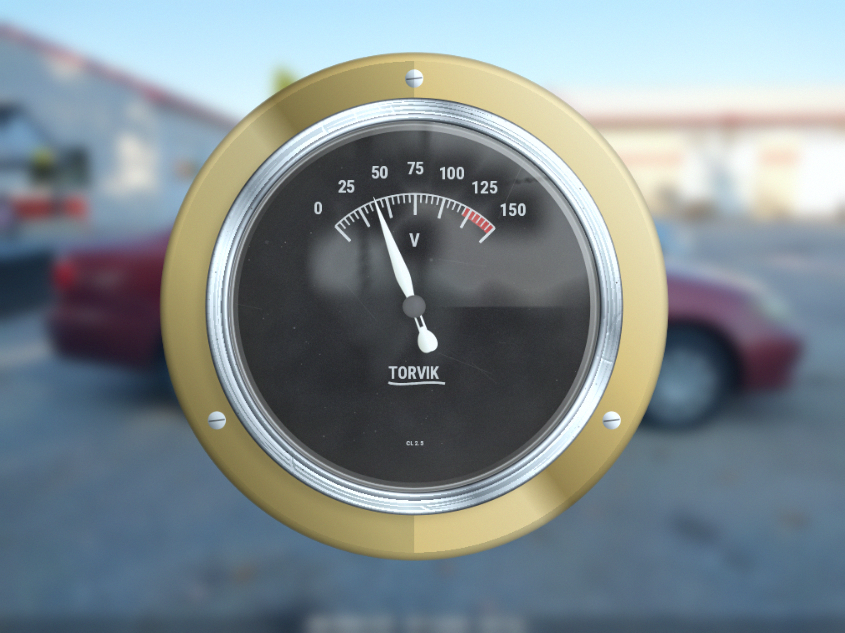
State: 40 V
